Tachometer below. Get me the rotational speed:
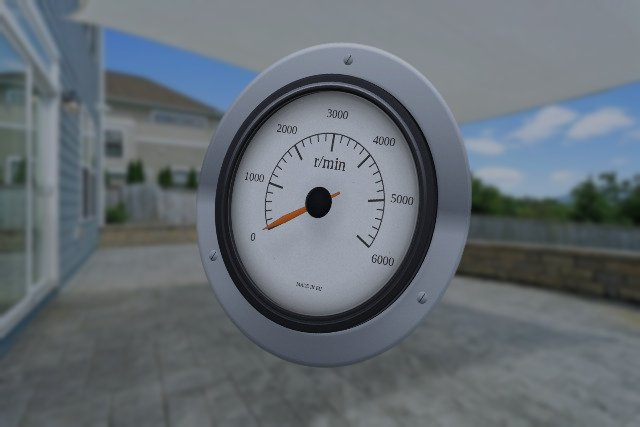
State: 0 rpm
